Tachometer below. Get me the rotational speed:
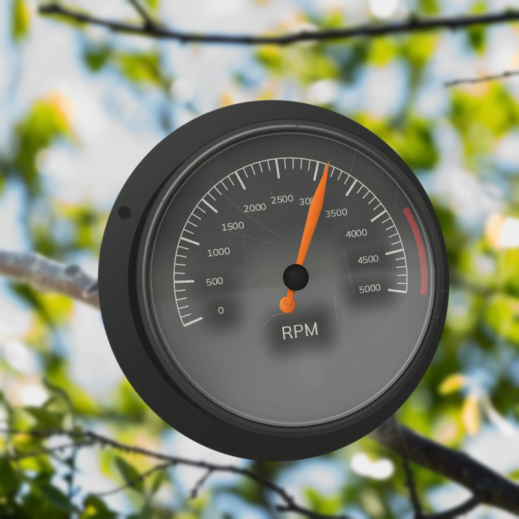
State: 3100 rpm
